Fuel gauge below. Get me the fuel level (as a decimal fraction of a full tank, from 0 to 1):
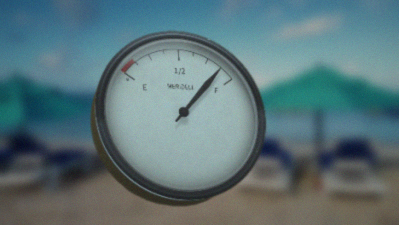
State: 0.875
